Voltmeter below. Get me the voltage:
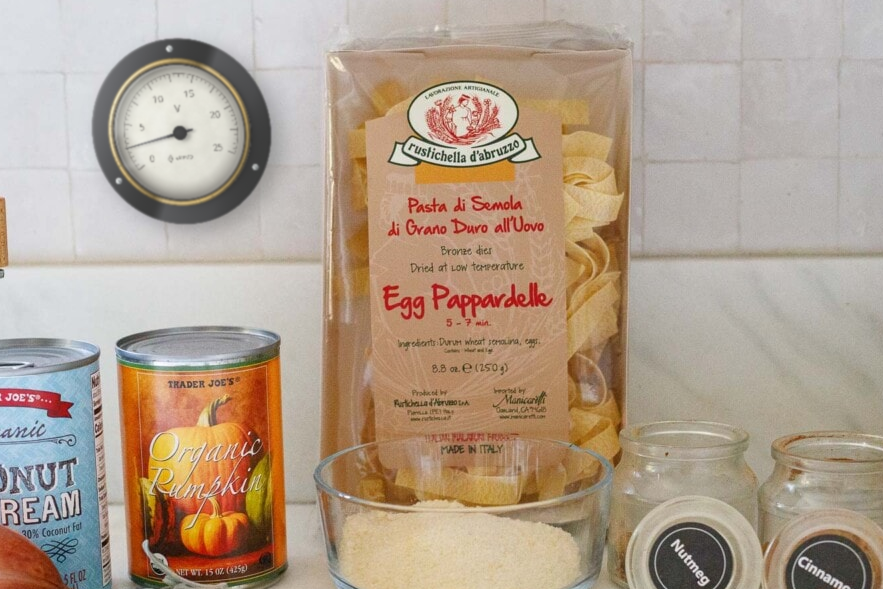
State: 2.5 V
